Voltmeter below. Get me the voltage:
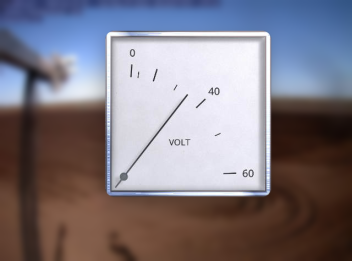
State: 35 V
